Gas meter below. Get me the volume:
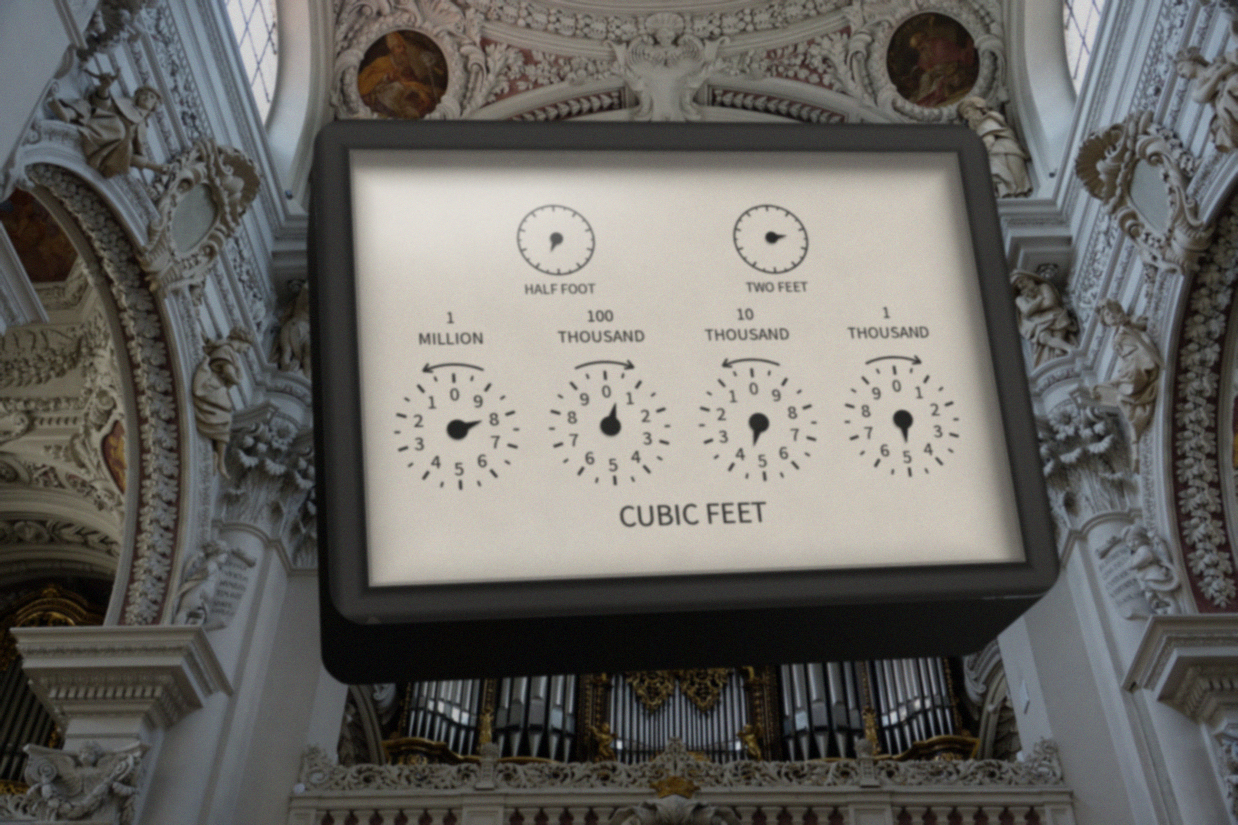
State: 804500 ft³
